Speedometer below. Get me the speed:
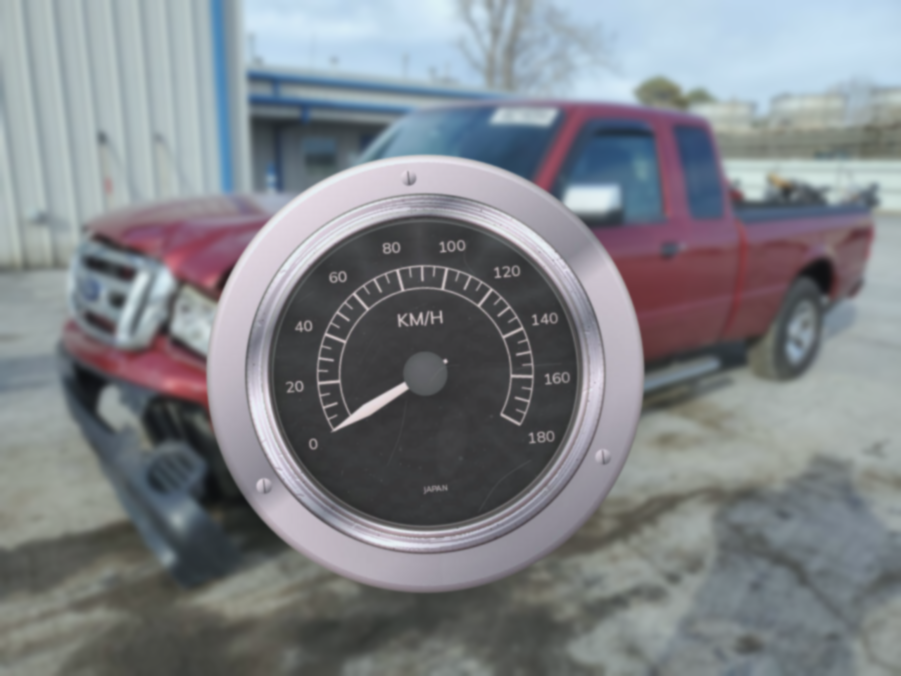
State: 0 km/h
